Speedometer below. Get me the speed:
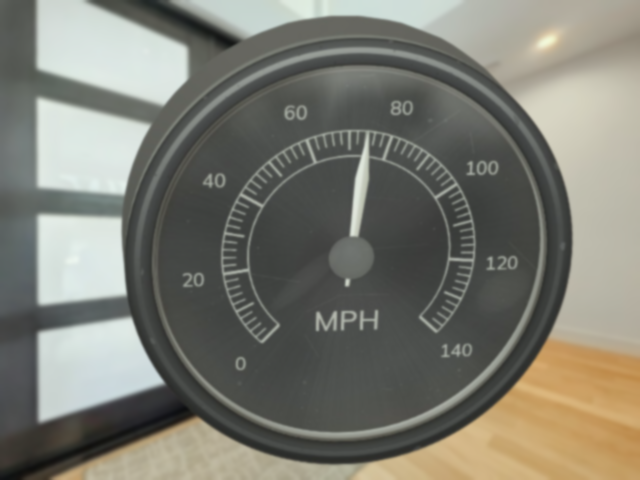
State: 74 mph
